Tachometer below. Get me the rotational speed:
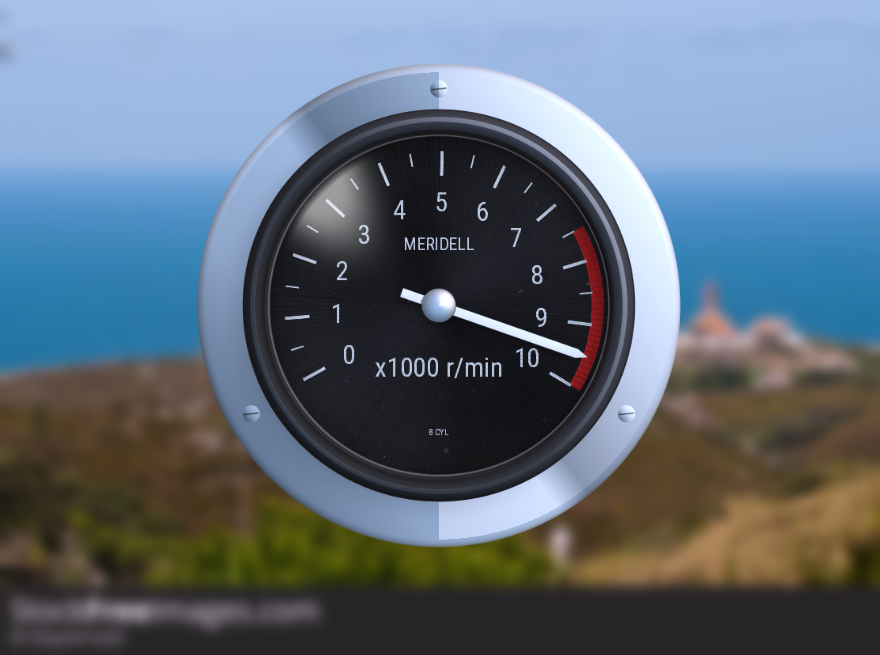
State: 9500 rpm
